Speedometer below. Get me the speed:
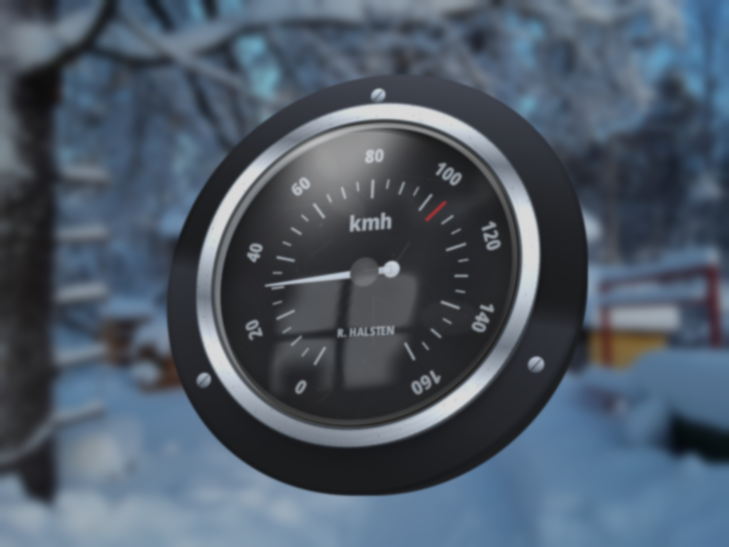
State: 30 km/h
